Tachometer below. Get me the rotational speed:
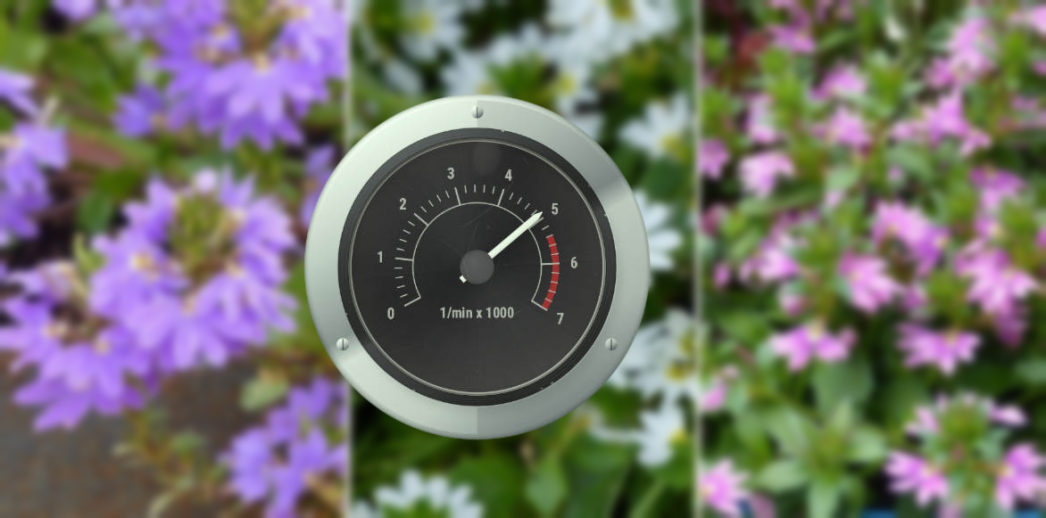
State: 4900 rpm
